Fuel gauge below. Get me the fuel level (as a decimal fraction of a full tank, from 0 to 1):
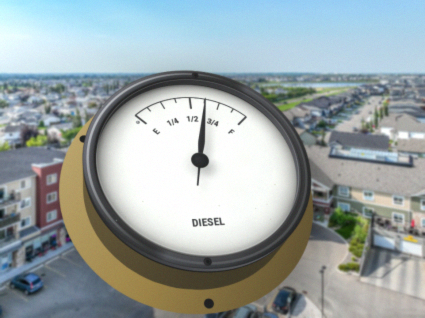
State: 0.625
